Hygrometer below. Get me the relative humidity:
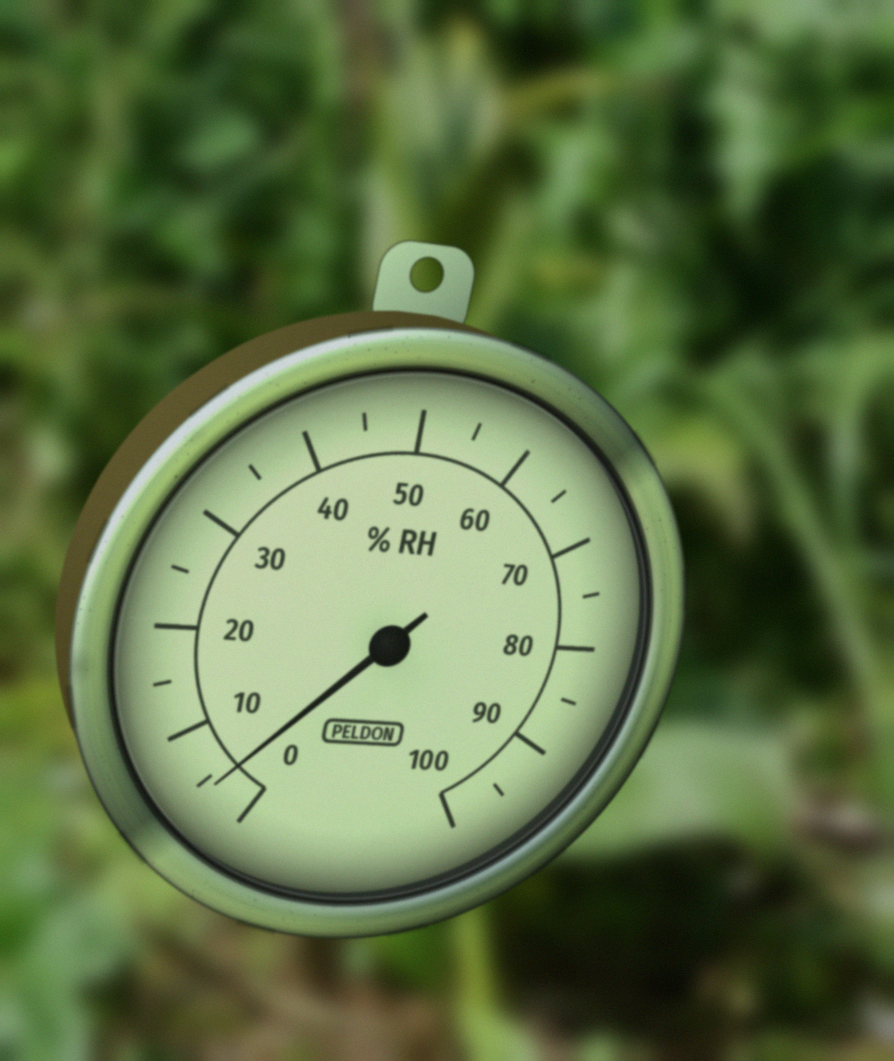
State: 5 %
